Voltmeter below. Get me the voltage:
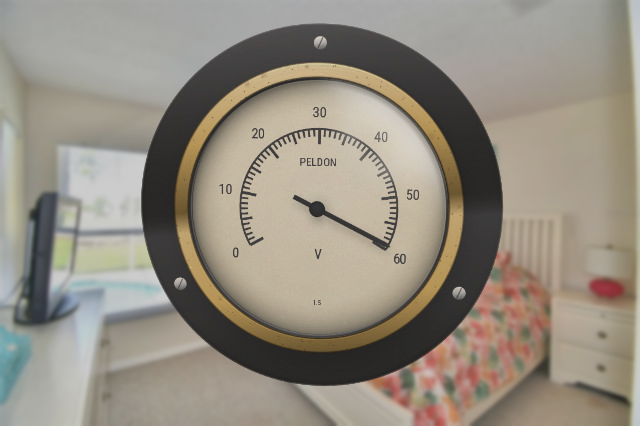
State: 59 V
